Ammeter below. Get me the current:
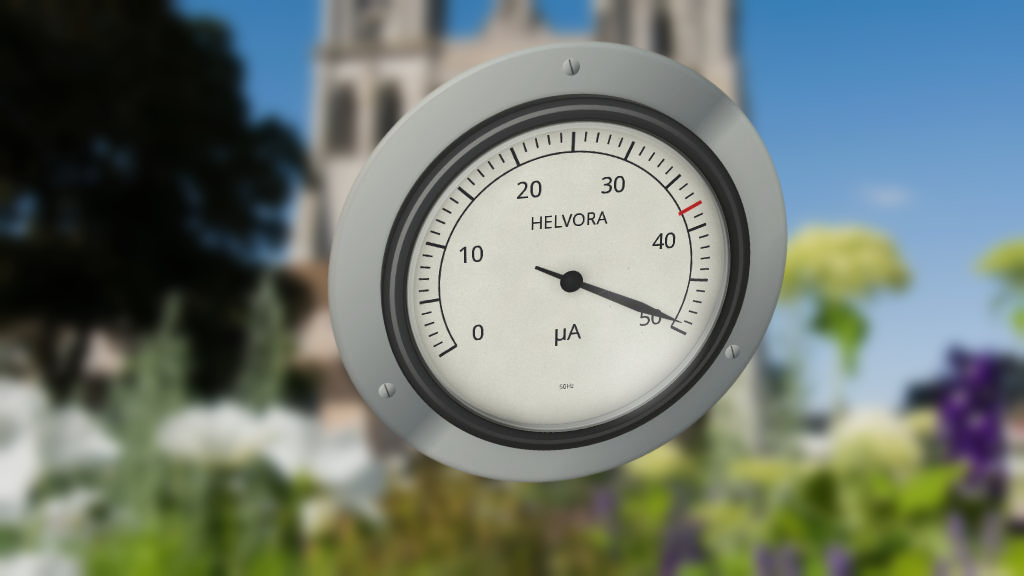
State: 49 µA
